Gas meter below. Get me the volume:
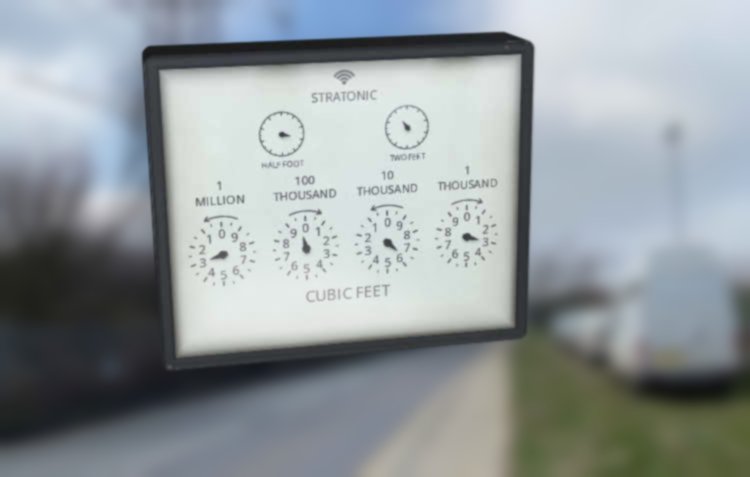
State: 296300 ft³
